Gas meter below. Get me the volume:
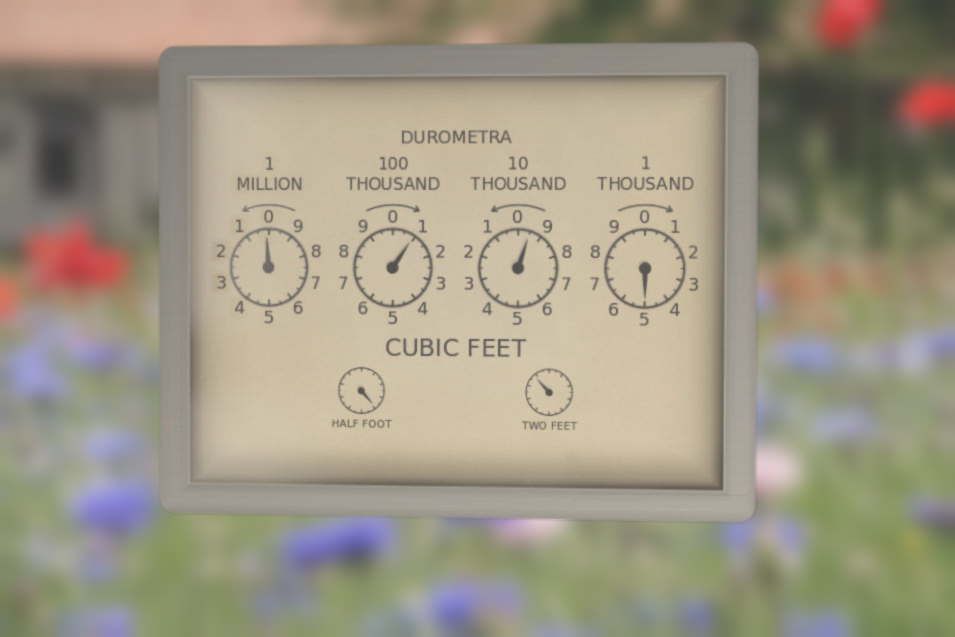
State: 9500 ft³
